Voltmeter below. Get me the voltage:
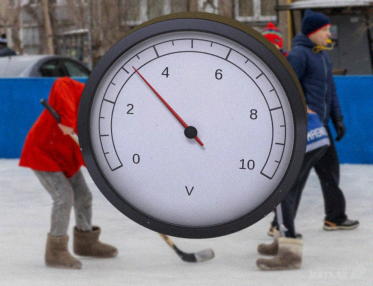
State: 3.25 V
